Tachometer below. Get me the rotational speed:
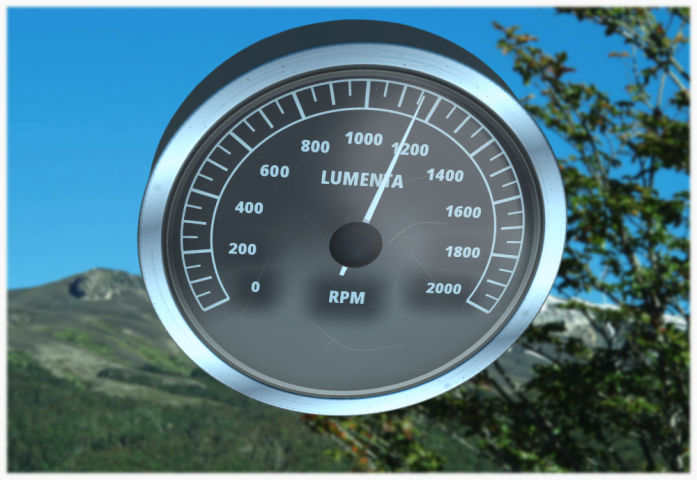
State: 1150 rpm
